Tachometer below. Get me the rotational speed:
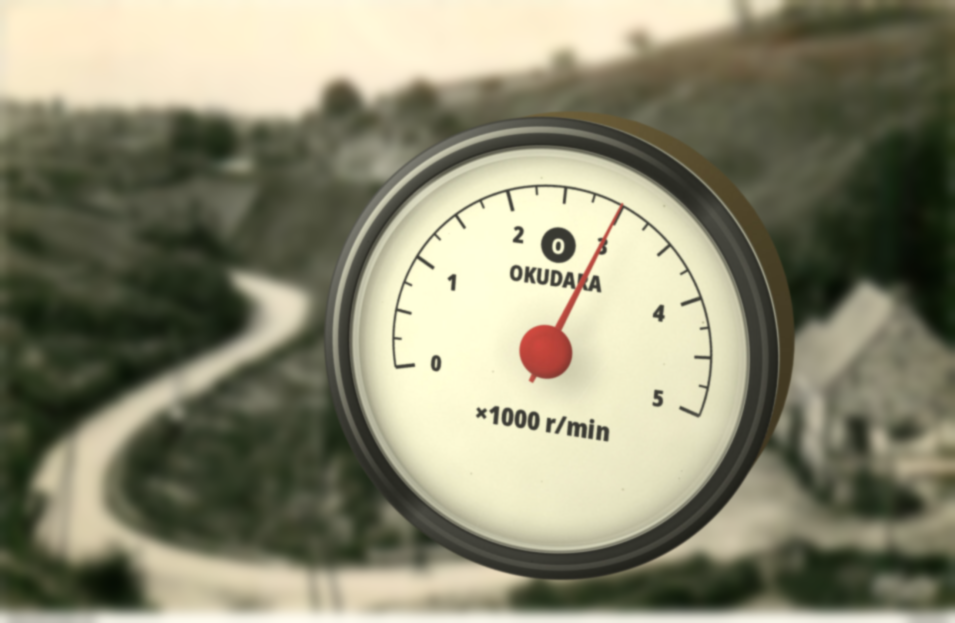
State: 3000 rpm
